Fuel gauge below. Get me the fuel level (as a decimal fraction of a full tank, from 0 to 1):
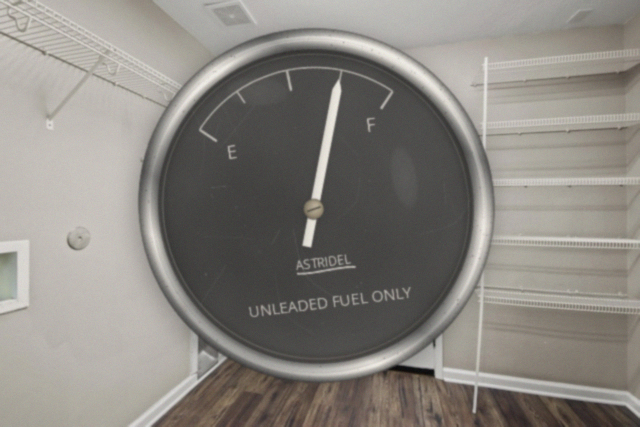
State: 0.75
